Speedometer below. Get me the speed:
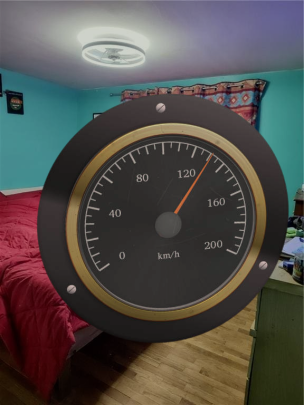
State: 130 km/h
